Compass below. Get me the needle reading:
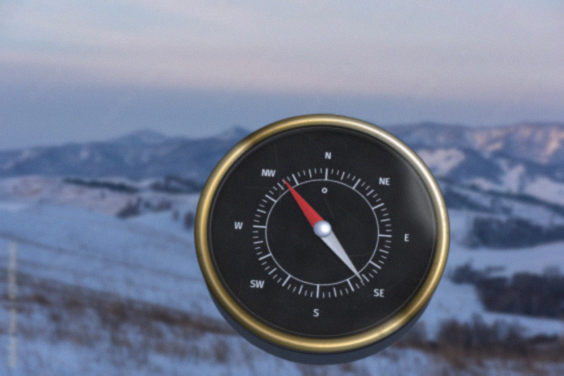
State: 320 °
